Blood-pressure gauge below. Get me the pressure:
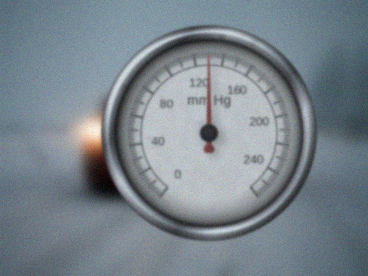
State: 130 mmHg
